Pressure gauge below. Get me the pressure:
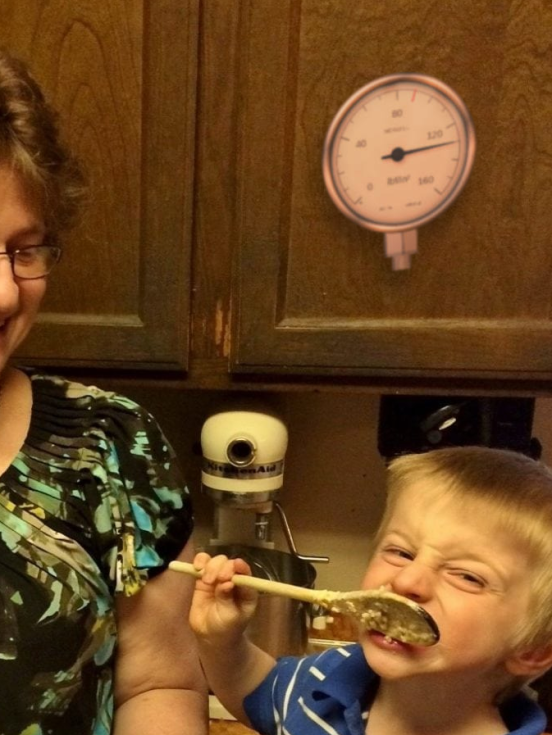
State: 130 psi
